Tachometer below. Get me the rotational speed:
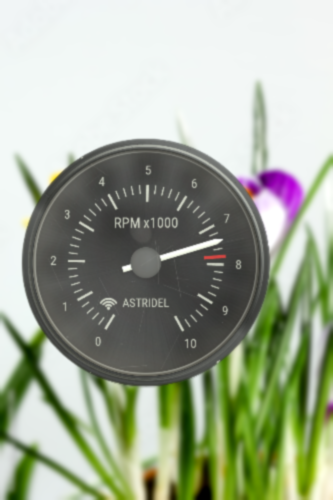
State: 7400 rpm
